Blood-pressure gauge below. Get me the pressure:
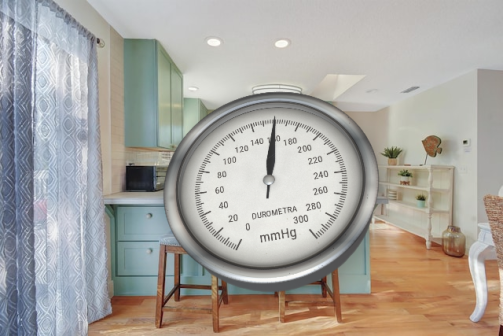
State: 160 mmHg
